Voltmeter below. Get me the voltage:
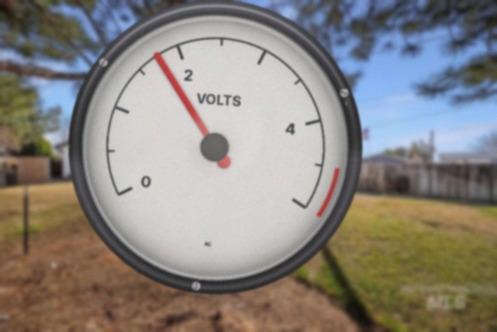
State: 1.75 V
